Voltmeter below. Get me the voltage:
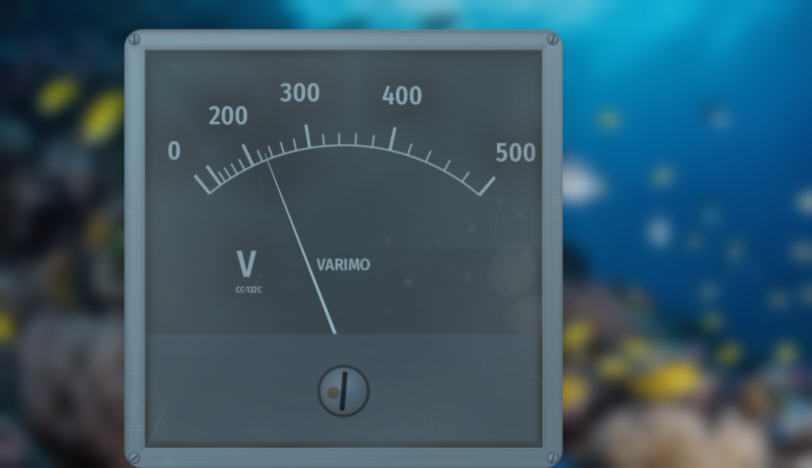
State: 230 V
